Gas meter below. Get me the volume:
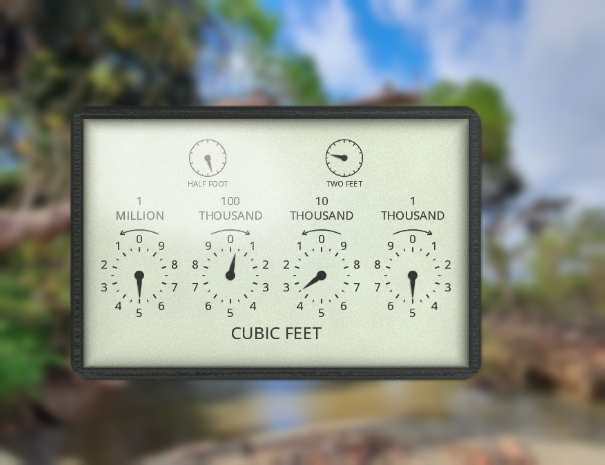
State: 503500 ft³
